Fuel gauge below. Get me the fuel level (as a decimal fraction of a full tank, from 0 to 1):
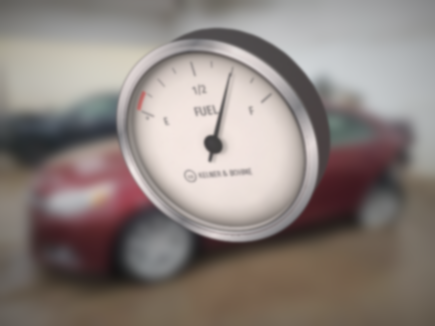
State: 0.75
